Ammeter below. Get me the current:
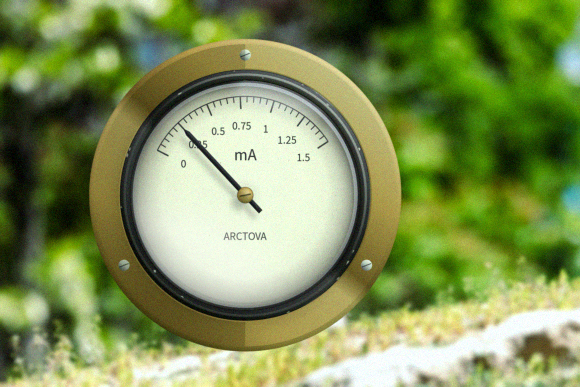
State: 0.25 mA
